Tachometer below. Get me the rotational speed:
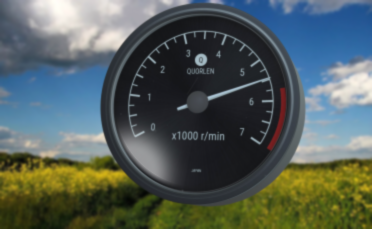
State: 5500 rpm
